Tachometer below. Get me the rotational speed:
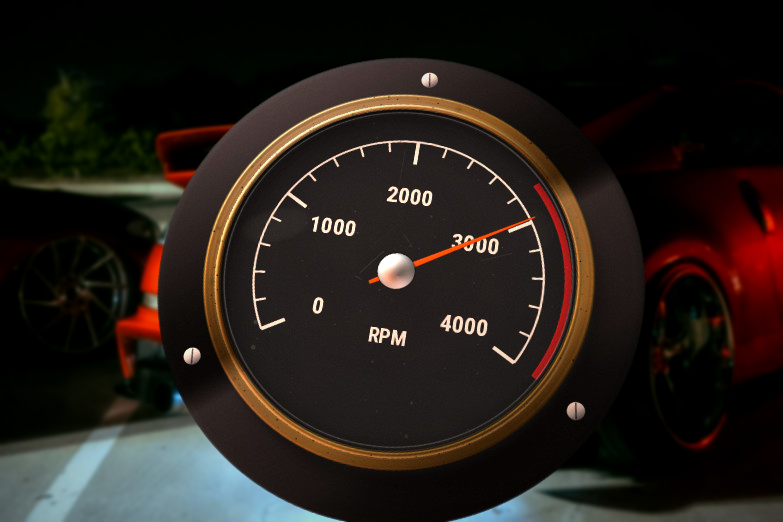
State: 3000 rpm
